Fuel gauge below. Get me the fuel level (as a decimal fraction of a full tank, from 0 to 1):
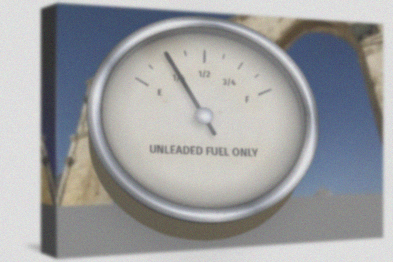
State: 0.25
